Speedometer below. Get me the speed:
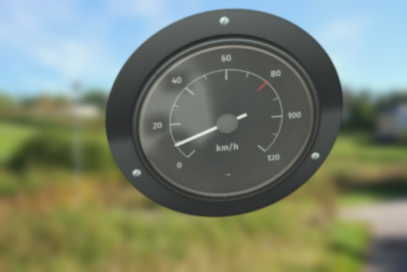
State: 10 km/h
